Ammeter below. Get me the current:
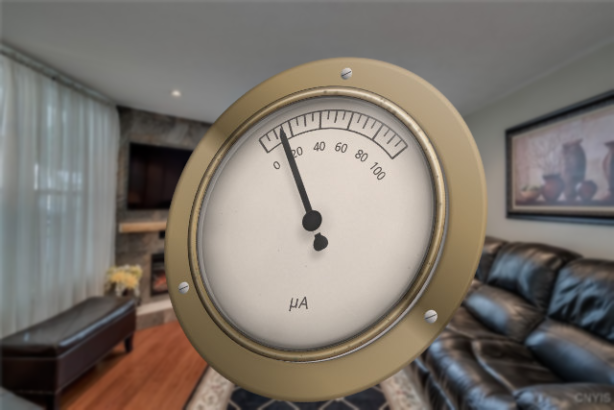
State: 15 µA
